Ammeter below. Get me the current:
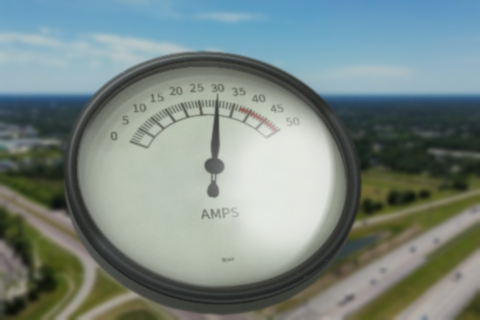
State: 30 A
